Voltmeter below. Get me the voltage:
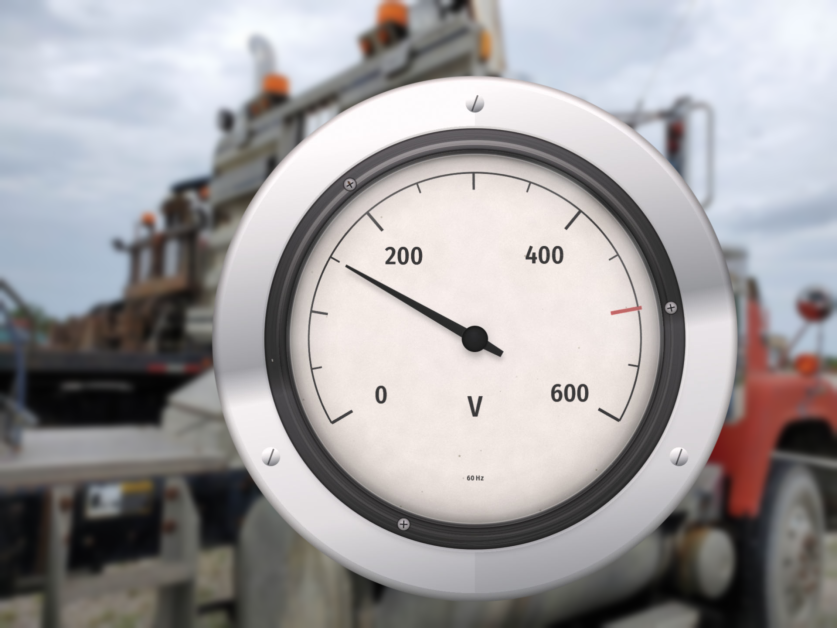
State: 150 V
